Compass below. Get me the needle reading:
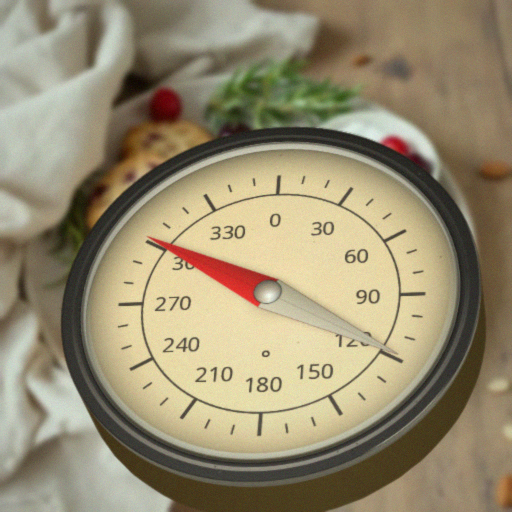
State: 300 °
